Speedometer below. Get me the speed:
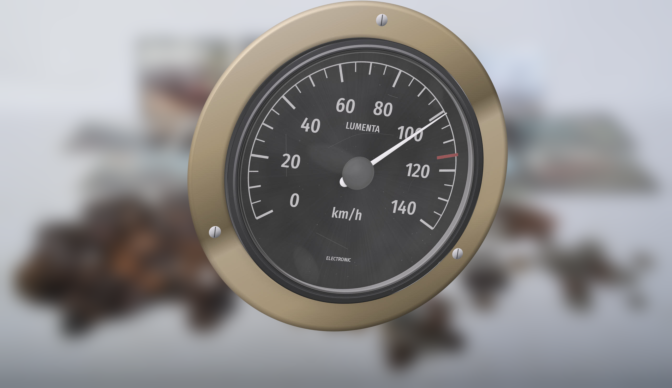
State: 100 km/h
